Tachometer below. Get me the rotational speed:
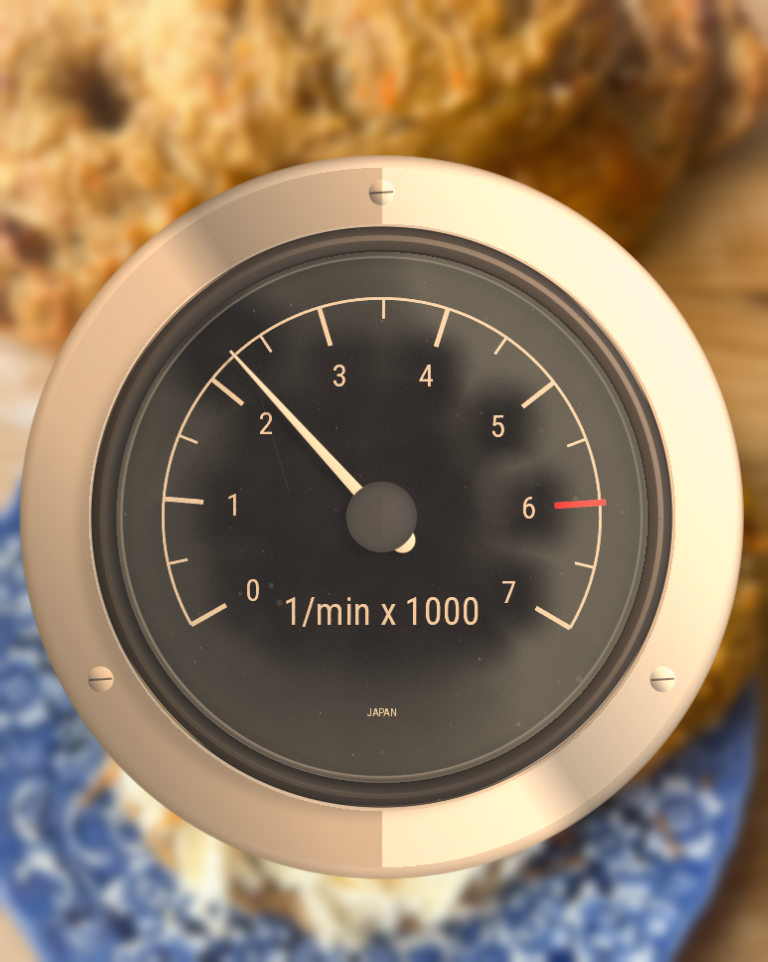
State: 2250 rpm
